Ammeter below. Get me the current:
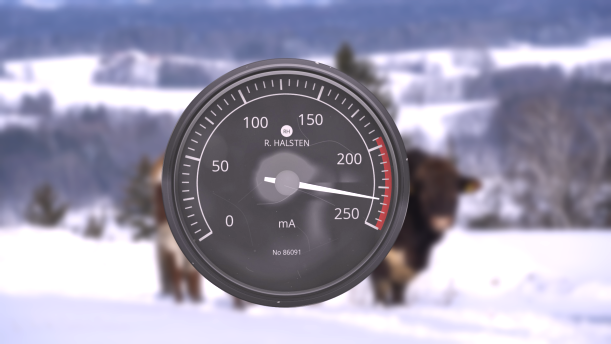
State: 232.5 mA
